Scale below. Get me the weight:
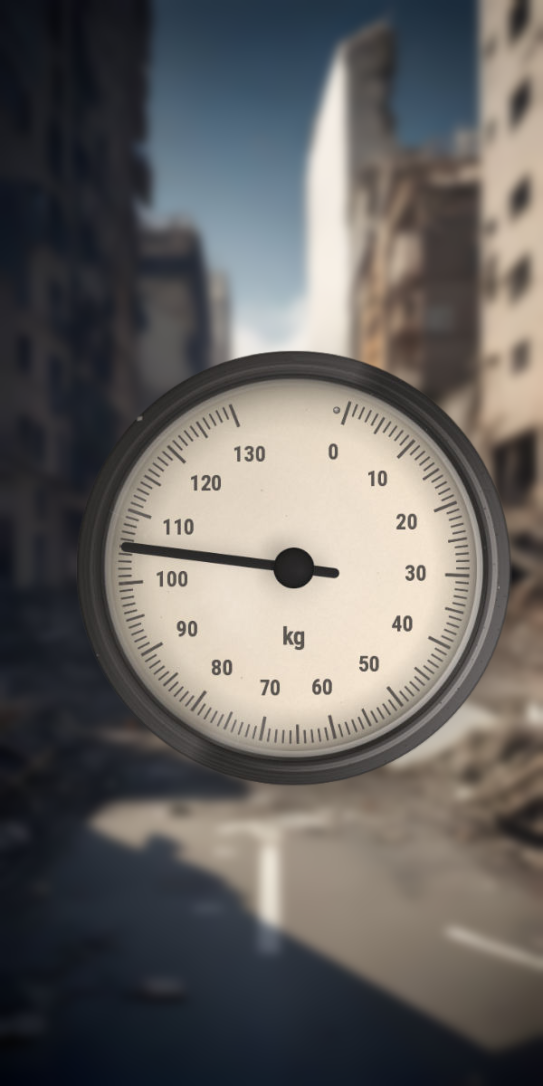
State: 105 kg
